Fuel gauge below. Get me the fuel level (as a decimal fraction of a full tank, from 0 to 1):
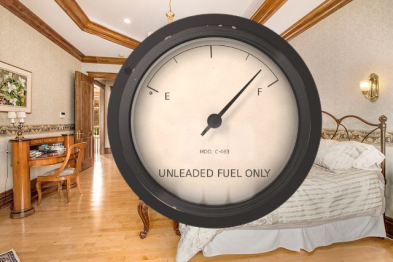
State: 0.875
